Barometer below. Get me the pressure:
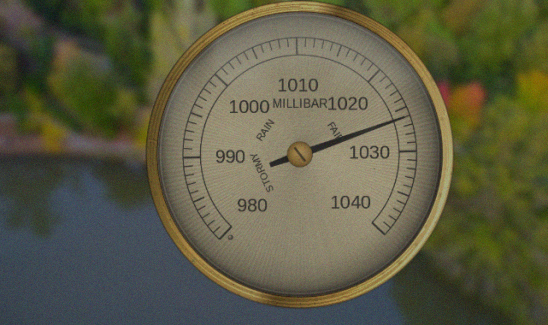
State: 1026 mbar
